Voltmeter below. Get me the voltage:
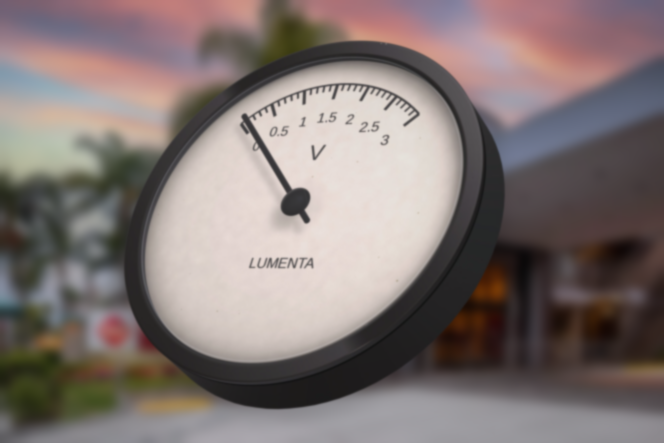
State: 0.1 V
